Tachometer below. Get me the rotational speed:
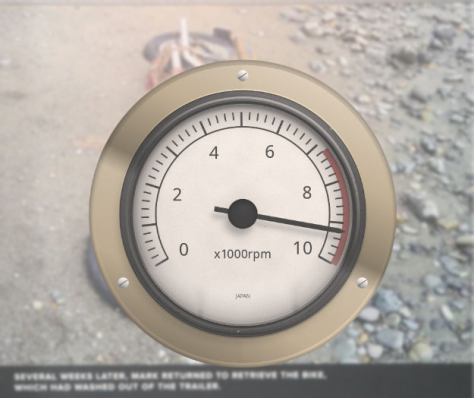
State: 9200 rpm
